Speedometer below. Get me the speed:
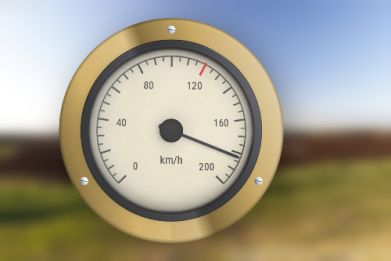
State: 182.5 km/h
